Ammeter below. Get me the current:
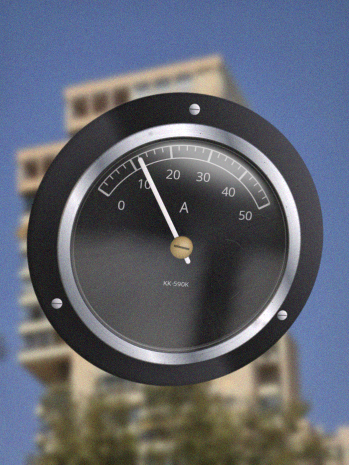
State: 12 A
